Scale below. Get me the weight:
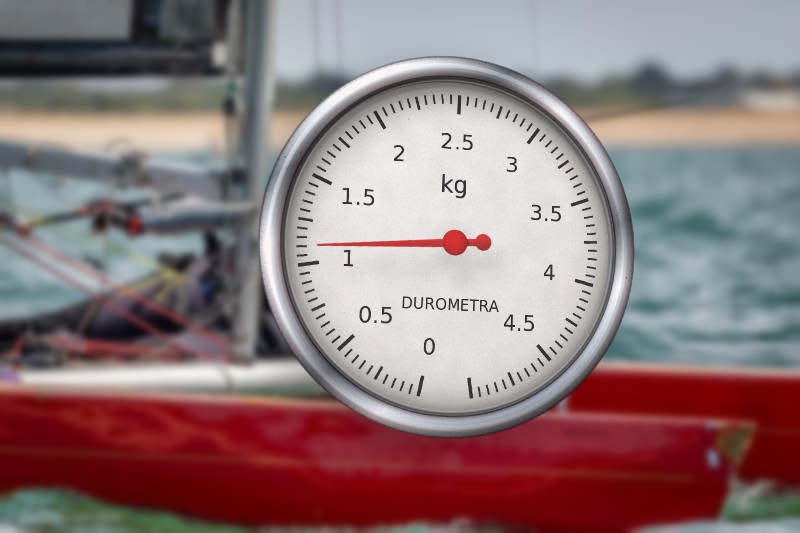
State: 1.1 kg
